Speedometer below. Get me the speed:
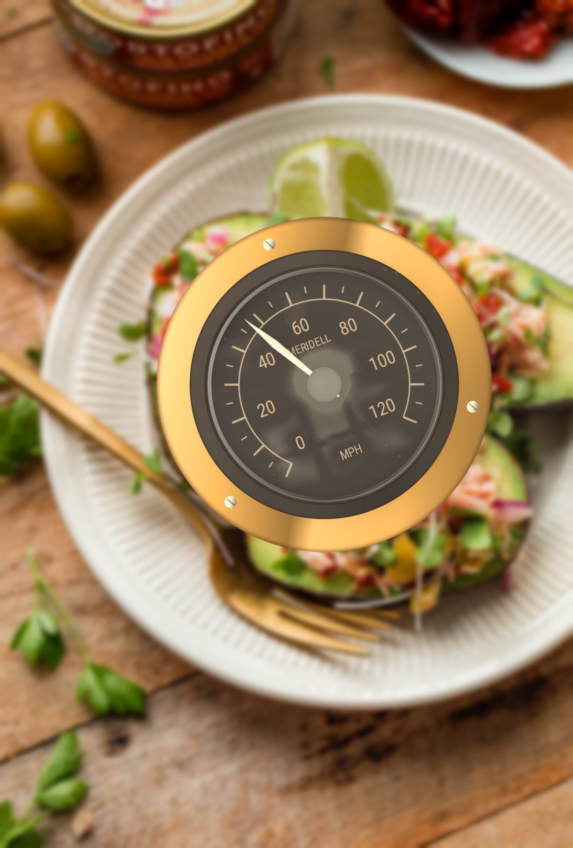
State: 47.5 mph
